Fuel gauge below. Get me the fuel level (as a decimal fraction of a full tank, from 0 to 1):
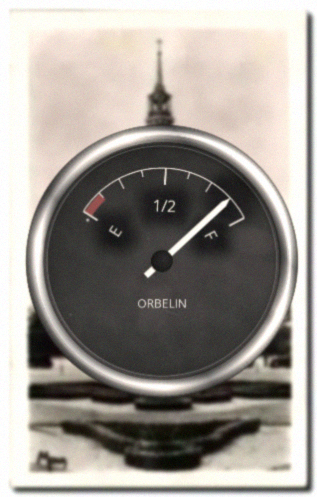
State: 0.875
